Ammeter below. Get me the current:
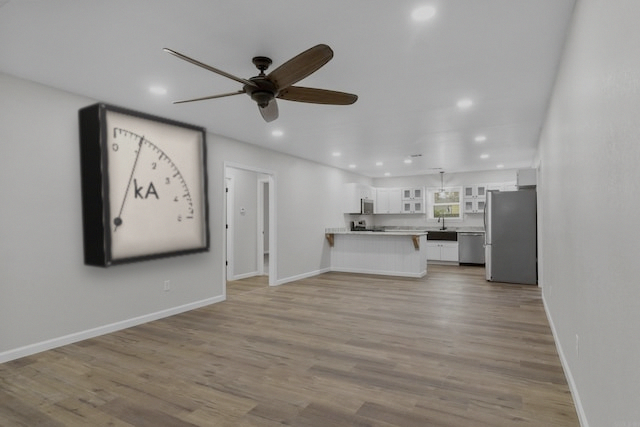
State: 1 kA
